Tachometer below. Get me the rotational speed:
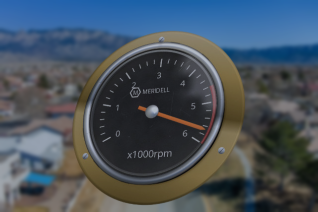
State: 5700 rpm
